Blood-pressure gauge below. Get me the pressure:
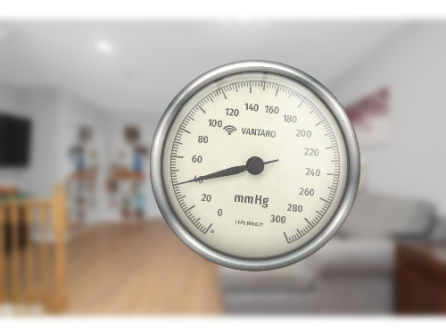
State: 40 mmHg
